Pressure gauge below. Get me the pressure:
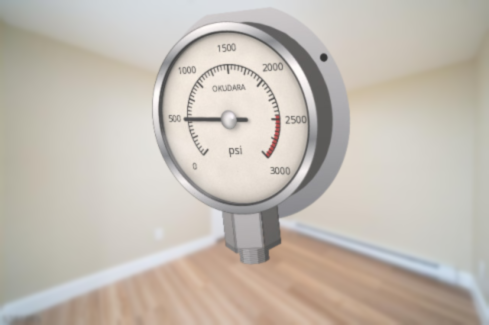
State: 500 psi
